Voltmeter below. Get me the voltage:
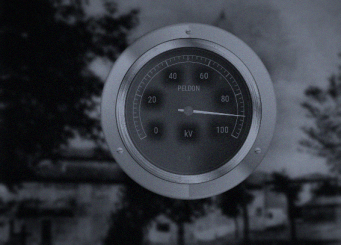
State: 90 kV
